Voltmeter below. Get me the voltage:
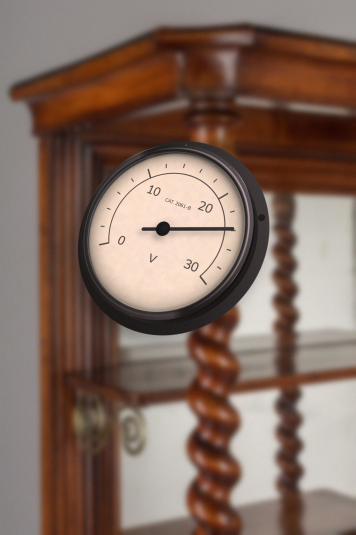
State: 24 V
